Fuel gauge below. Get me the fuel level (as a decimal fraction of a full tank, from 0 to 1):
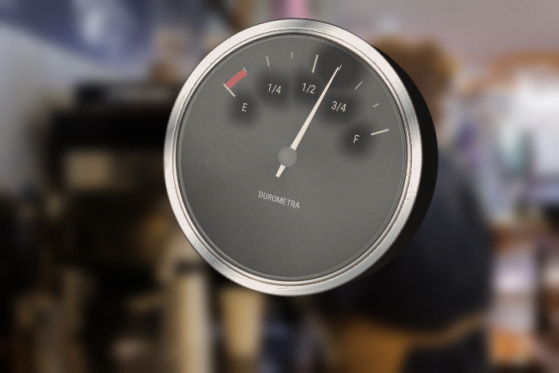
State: 0.625
